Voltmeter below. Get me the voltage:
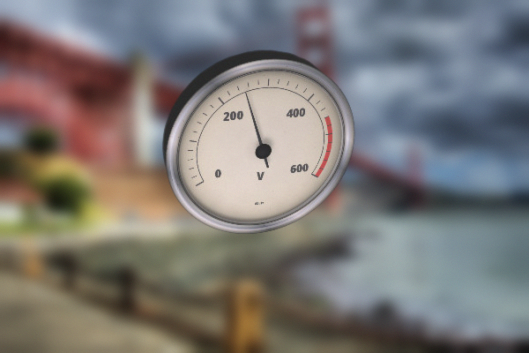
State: 250 V
